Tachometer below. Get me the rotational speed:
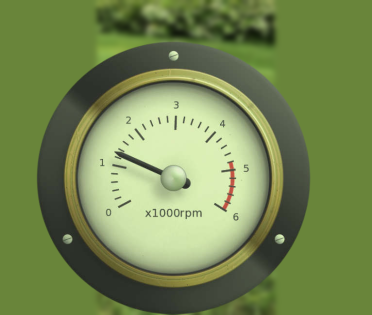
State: 1300 rpm
